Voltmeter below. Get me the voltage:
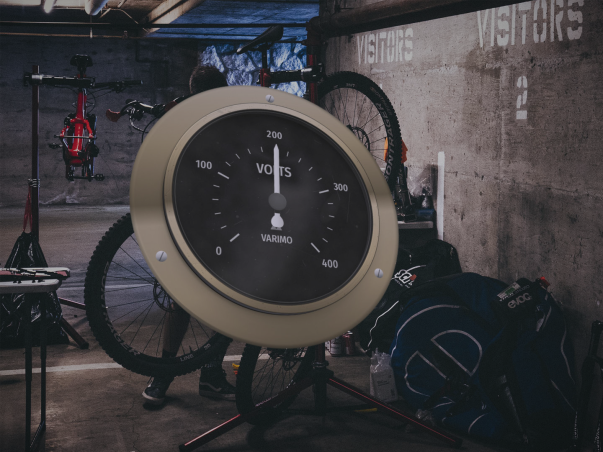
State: 200 V
